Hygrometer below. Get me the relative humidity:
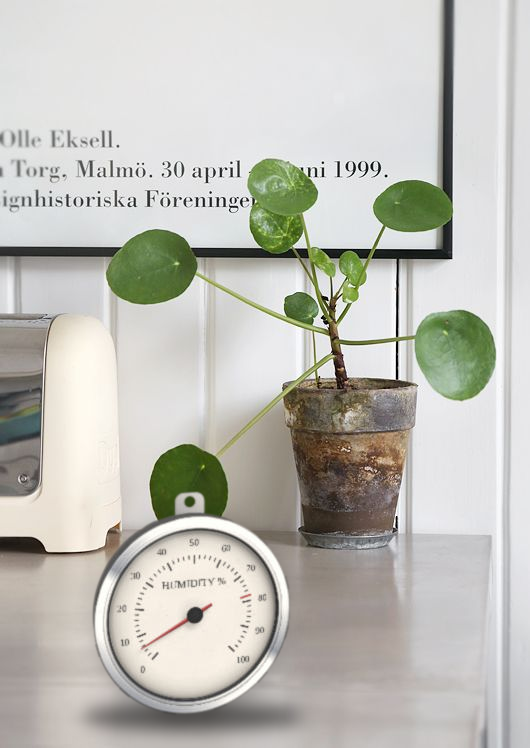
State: 6 %
